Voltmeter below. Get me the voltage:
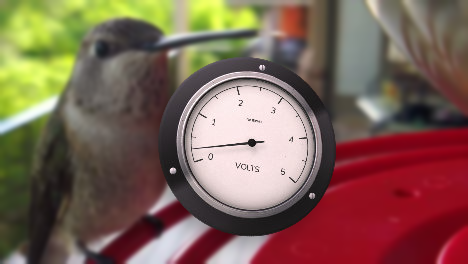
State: 0.25 V
